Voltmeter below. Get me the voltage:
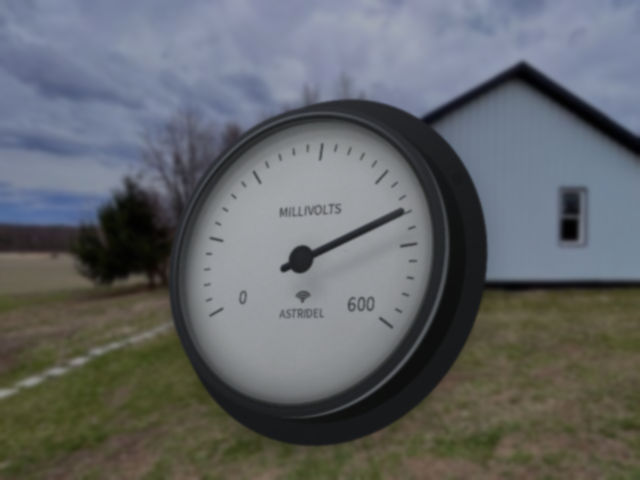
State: 460 mV
